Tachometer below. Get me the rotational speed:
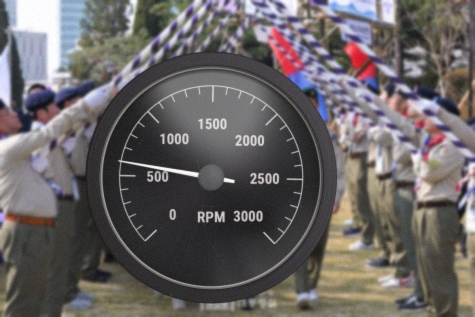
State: 600 rpm
